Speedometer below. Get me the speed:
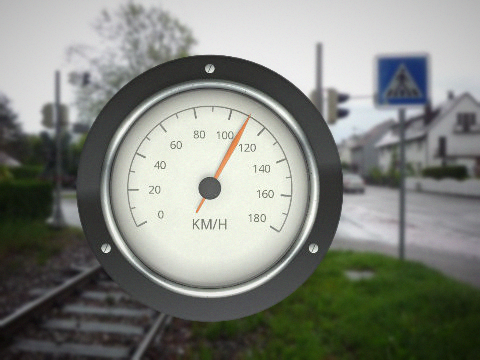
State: 110 km/h
